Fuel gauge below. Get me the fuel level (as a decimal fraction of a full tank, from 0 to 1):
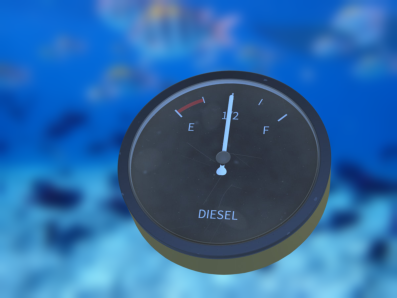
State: 0.5
